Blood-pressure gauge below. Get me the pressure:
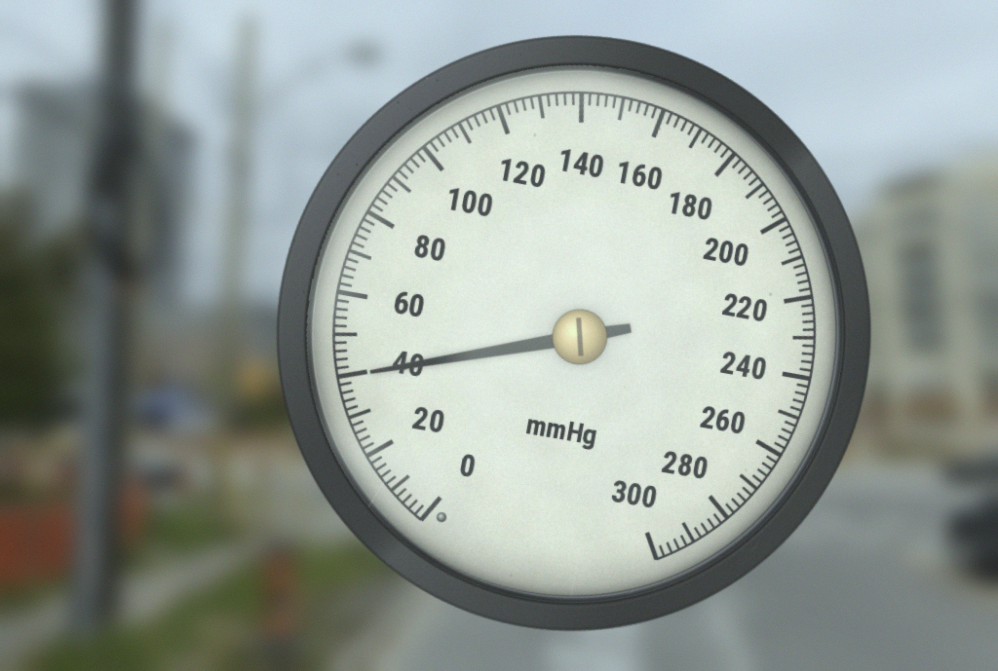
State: 40 mmHg
